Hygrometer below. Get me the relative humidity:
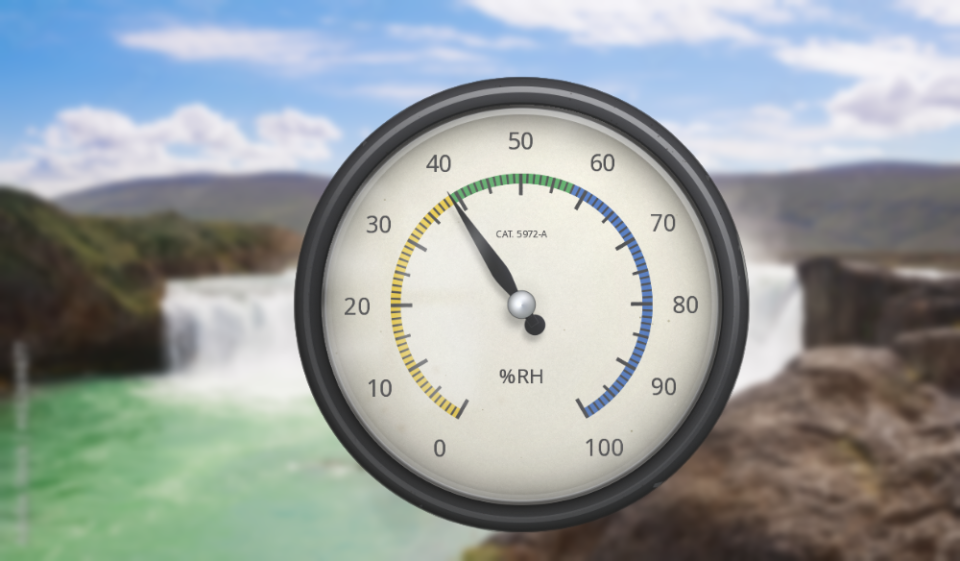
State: 39 %
